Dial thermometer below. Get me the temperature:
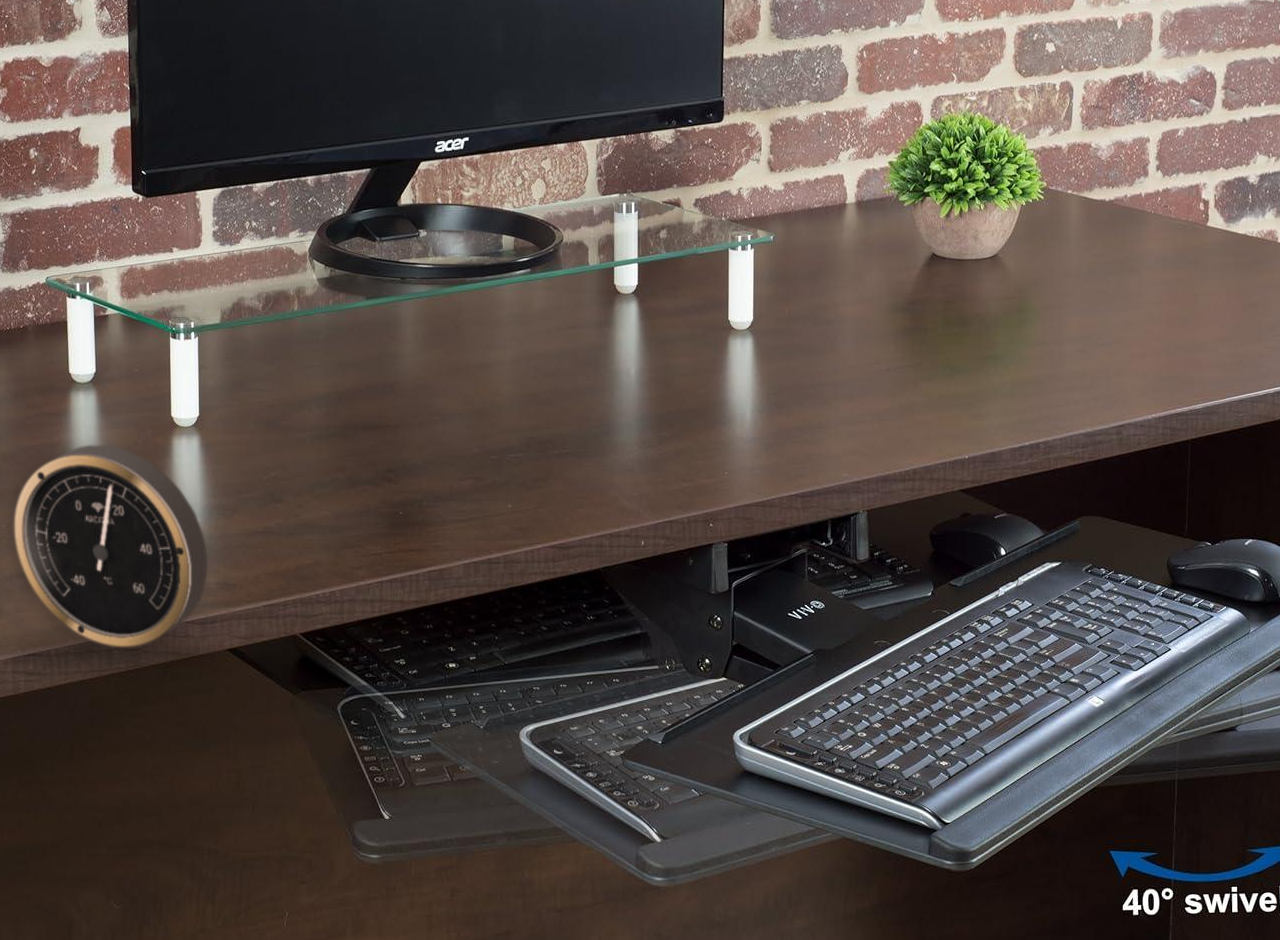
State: 16 °C
